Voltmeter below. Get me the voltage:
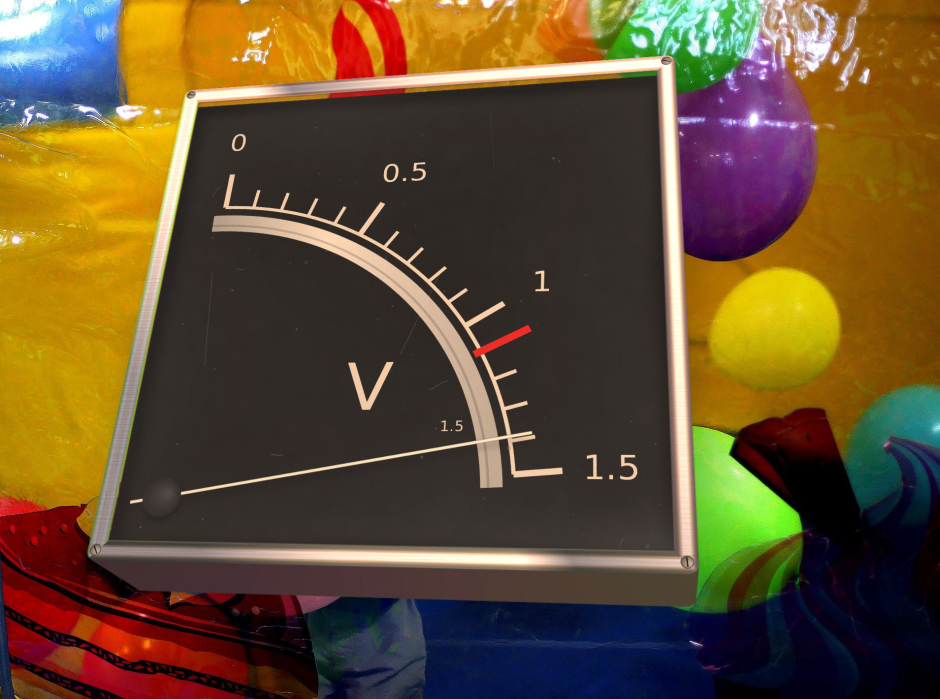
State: 1.4 V
